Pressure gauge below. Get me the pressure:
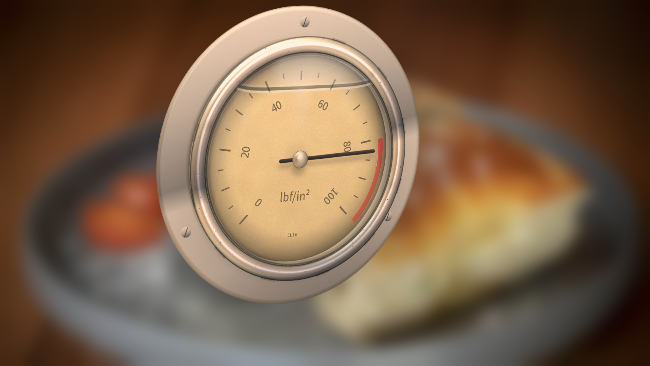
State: 82.5 psi
